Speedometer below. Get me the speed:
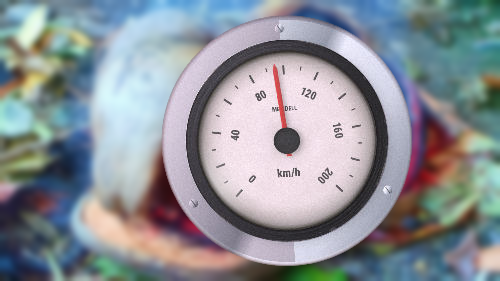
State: 95 km/h
